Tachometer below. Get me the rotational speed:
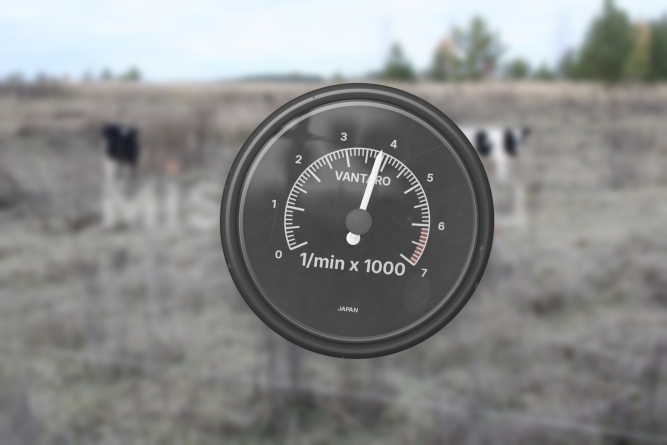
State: 3800 rpm
